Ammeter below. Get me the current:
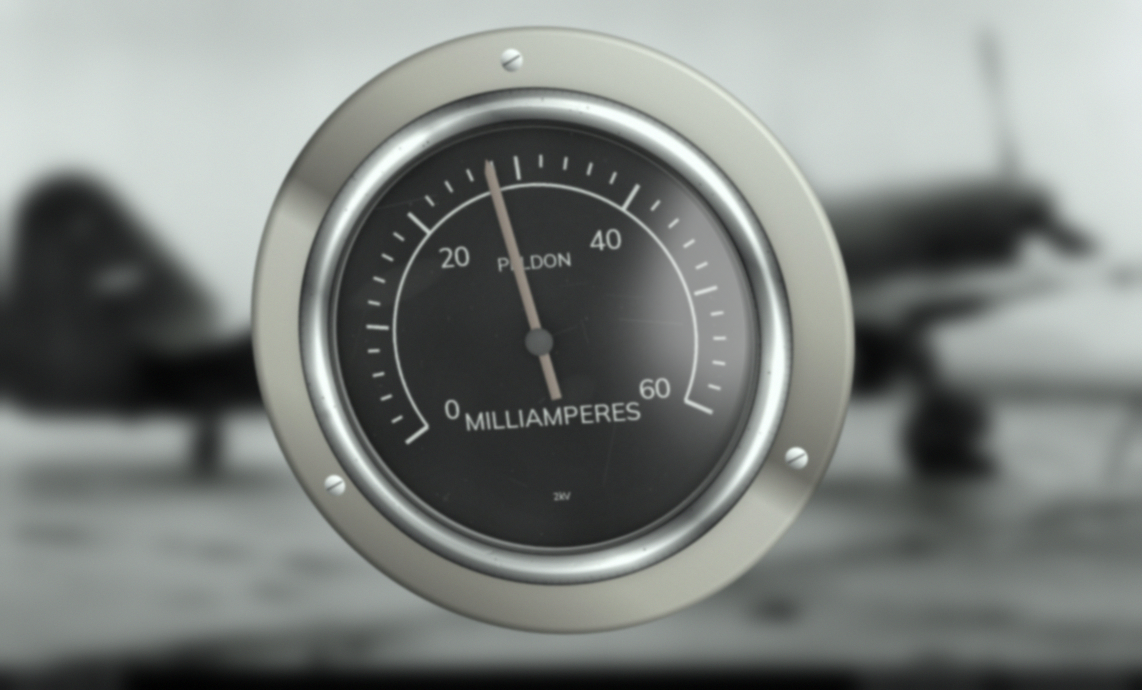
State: 28 mA
